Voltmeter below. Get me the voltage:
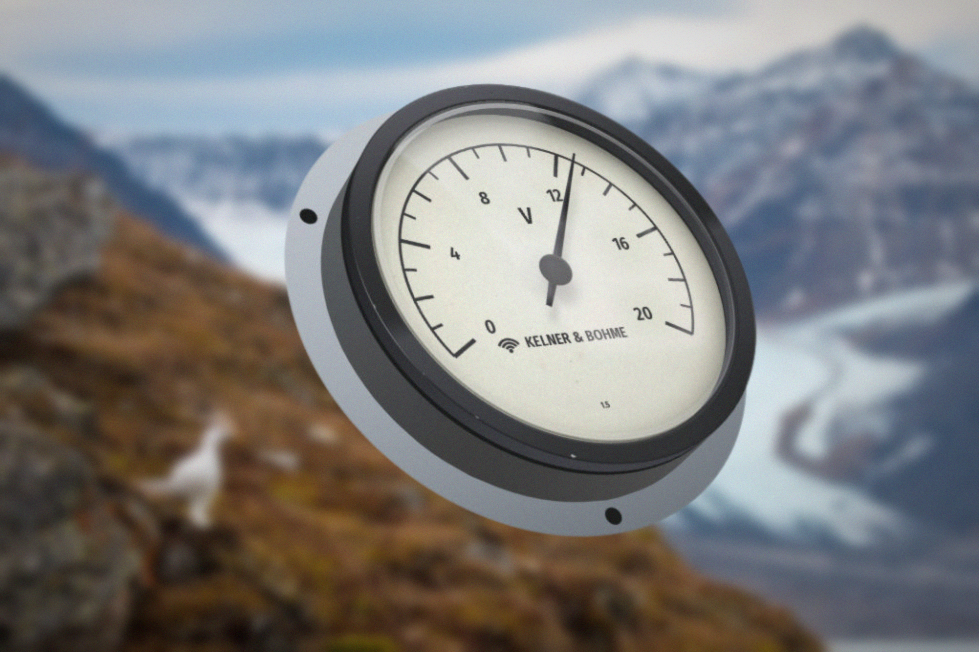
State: 12.5 V
